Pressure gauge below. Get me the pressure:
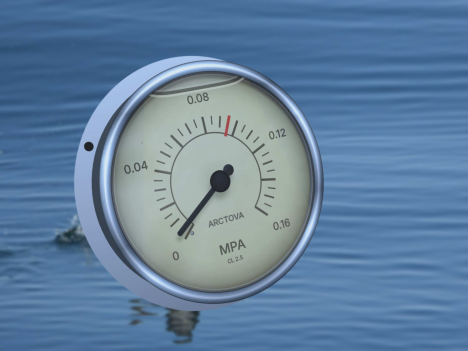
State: 0.005 MPa
